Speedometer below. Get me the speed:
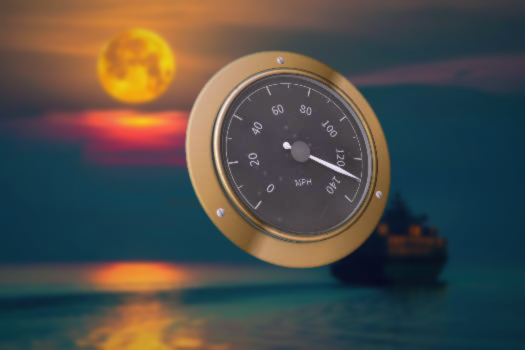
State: 130 mph
